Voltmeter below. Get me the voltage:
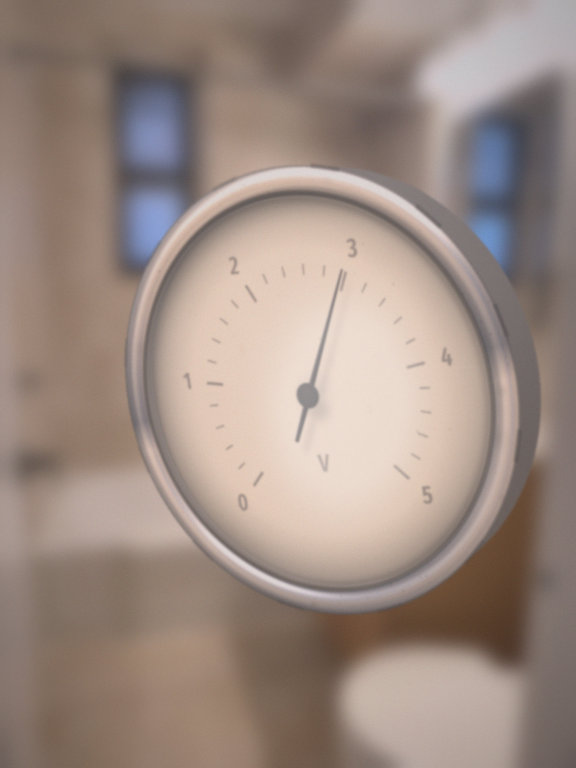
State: 3 V
